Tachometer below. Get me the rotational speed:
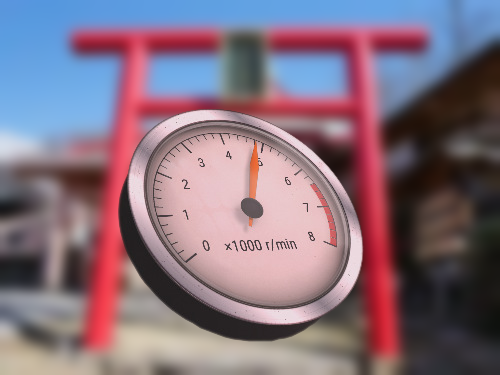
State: 4800 rpm
